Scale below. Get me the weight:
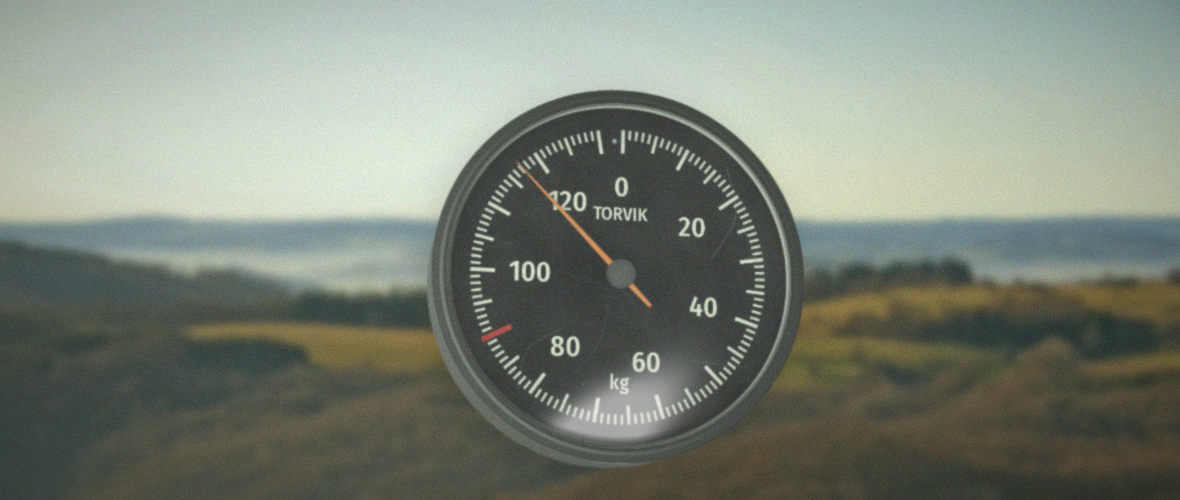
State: 117 kg
